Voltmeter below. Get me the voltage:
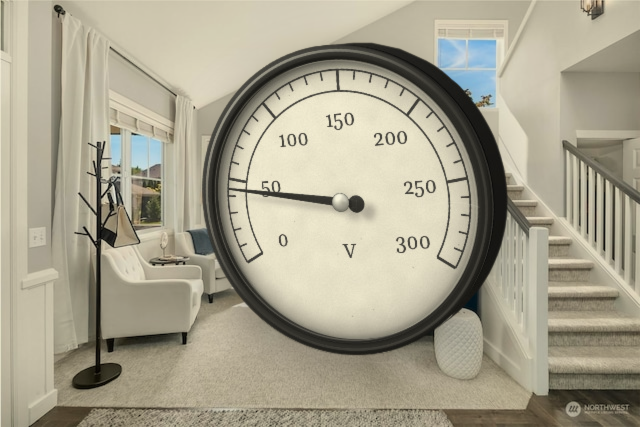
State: 45 V
